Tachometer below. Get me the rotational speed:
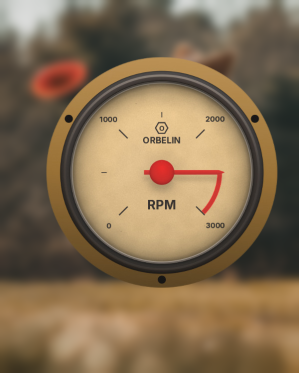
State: 2500 rpm
